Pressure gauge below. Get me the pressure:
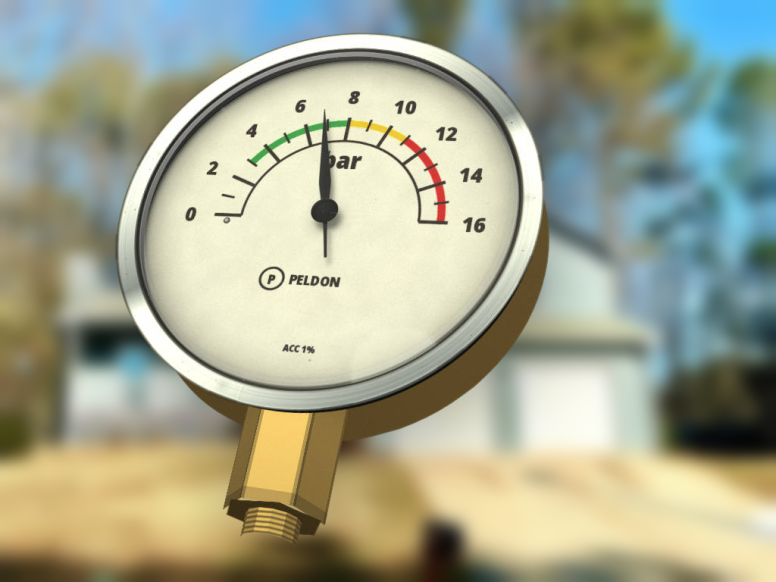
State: 7 bar
